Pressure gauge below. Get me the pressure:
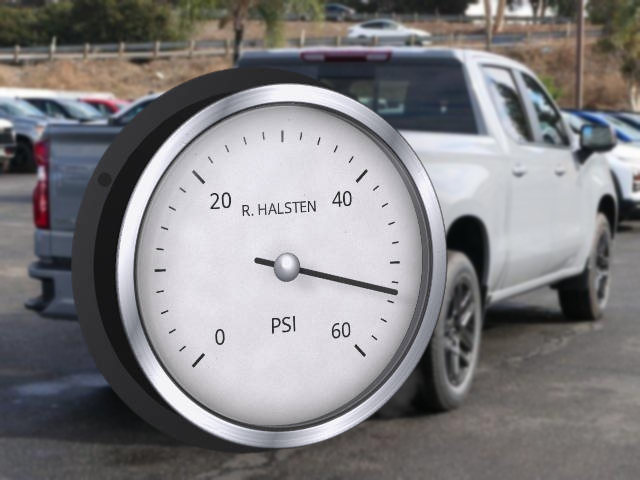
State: 53 psi
